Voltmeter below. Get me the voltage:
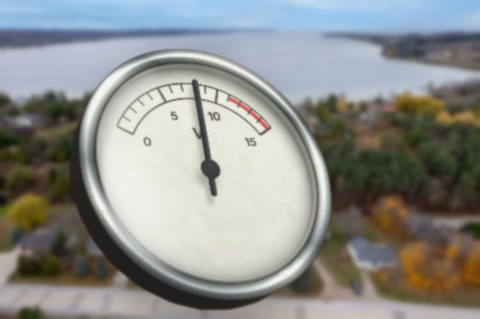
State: 8 V
